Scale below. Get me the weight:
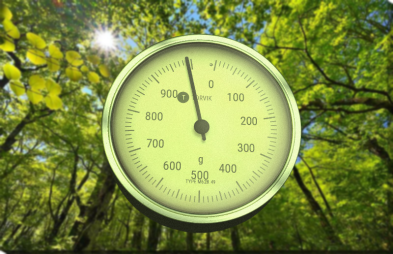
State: 990 g
